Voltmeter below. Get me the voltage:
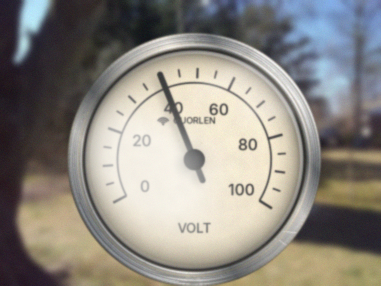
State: 40 V
